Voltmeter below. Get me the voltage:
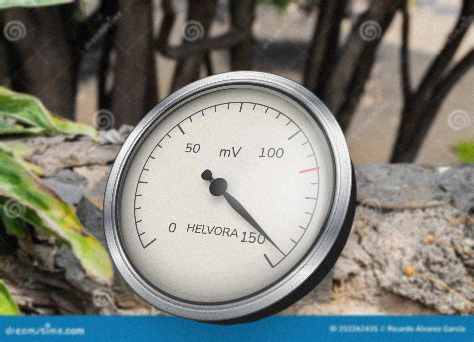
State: 145 mV
